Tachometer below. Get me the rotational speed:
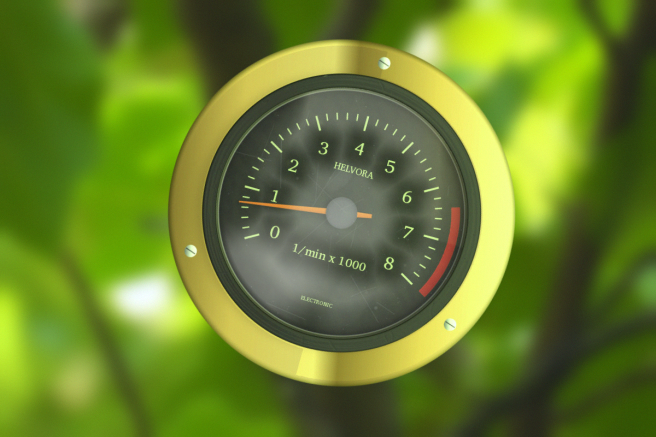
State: 700 rpm
